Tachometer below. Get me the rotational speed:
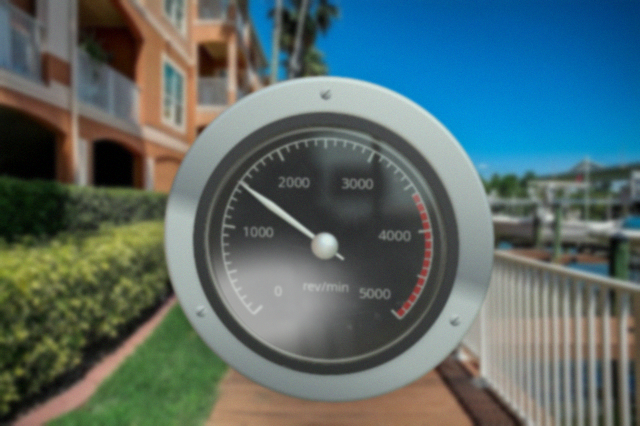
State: 1500 rpm
